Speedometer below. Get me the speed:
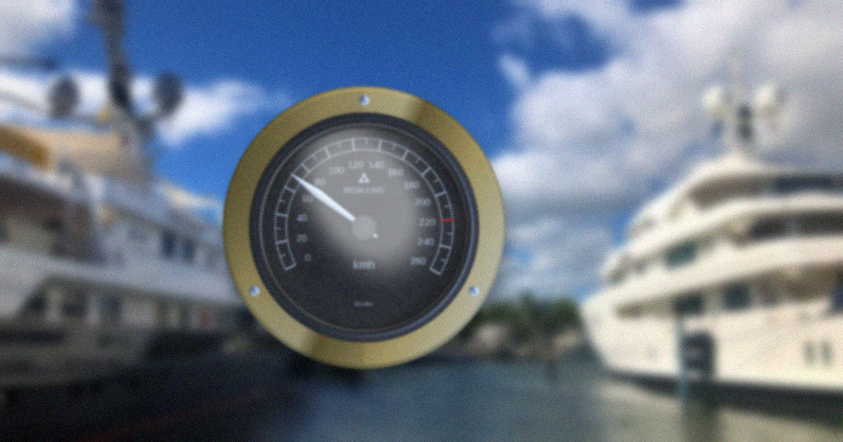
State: 70 km/h
